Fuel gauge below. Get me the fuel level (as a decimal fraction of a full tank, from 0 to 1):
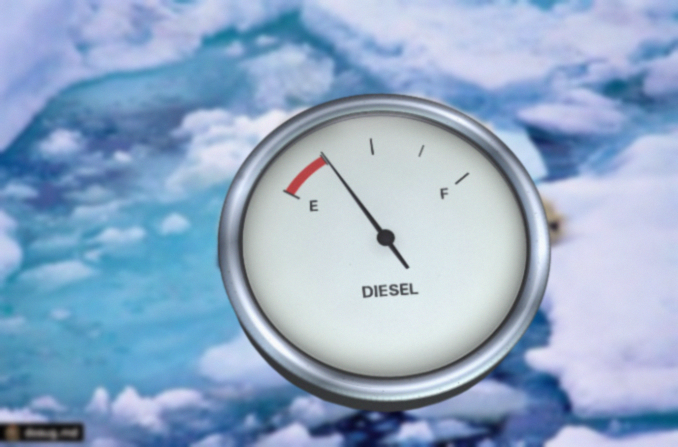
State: 0.25
